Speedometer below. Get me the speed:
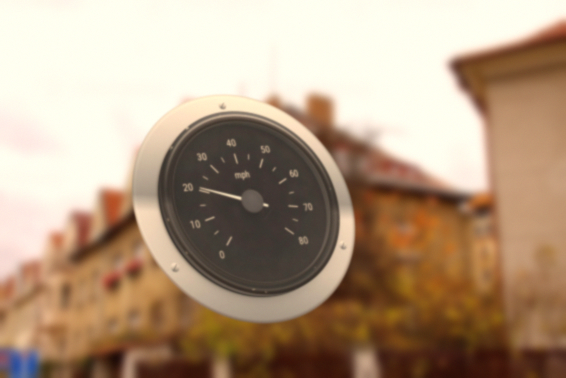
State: 20 mph
